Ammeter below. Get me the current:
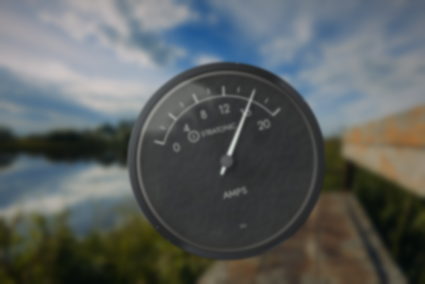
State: 16 A
